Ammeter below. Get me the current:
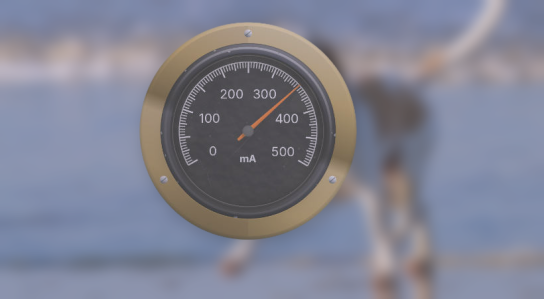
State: 350 mA
